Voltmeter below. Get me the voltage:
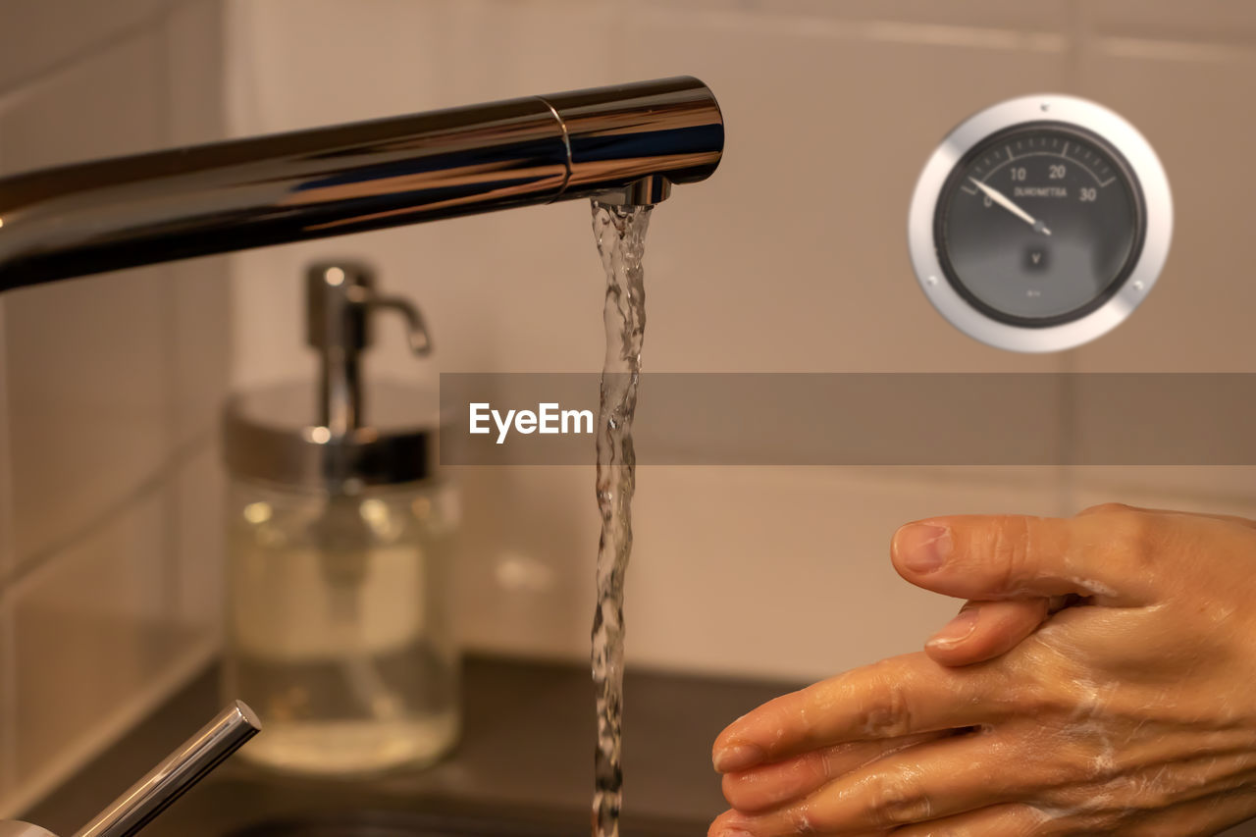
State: 2 V
